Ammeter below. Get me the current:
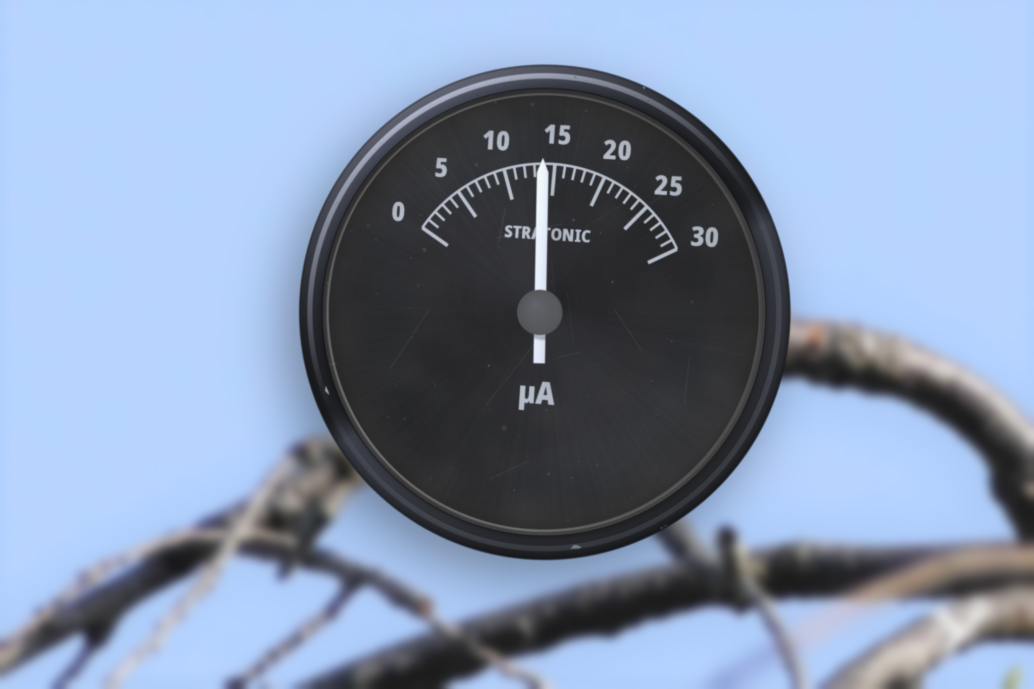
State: 14 µA
